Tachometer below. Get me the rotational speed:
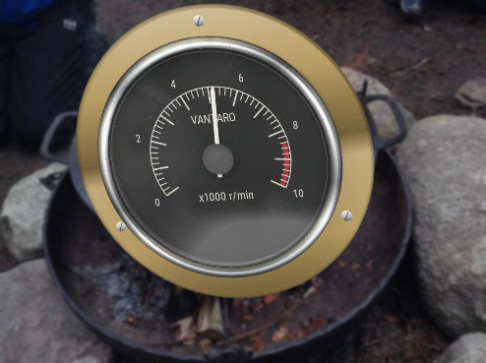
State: 5200 rpm
